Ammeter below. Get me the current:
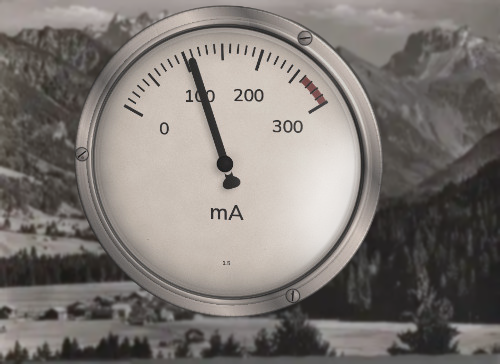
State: 110 mA
